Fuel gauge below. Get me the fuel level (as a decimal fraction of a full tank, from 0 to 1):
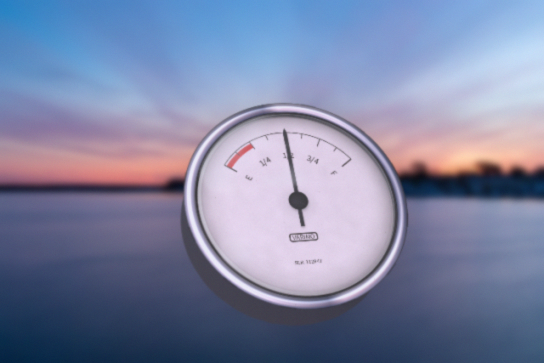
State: 0.5
